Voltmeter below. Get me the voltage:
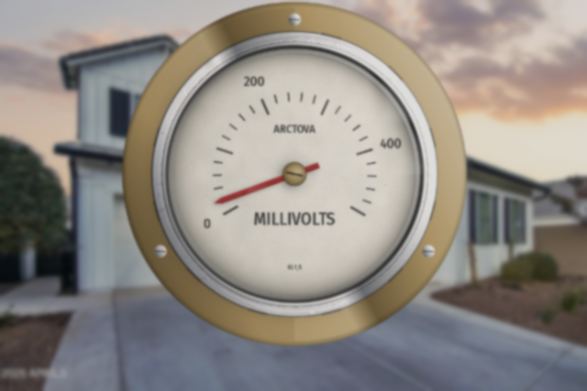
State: 20 mV
